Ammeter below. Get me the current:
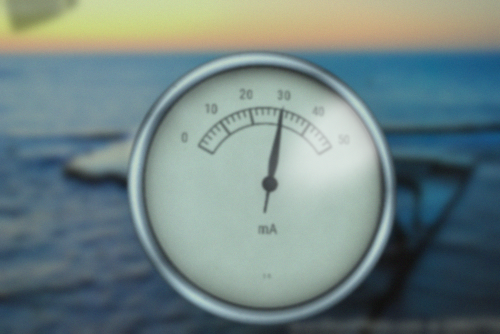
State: 30 mA
